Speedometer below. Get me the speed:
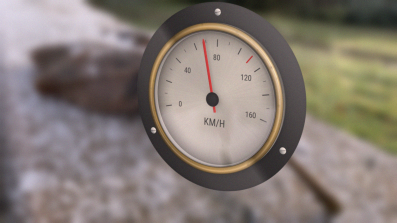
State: 70 km/h
